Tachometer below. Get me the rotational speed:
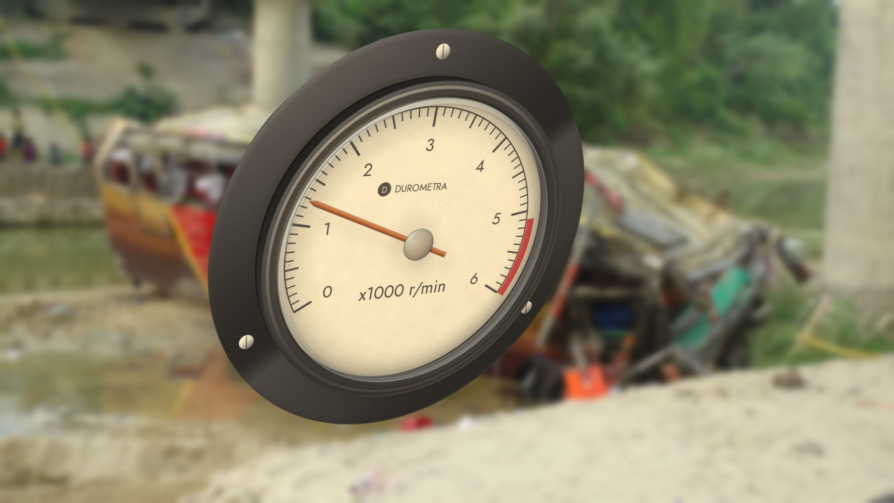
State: 1300 rpm
